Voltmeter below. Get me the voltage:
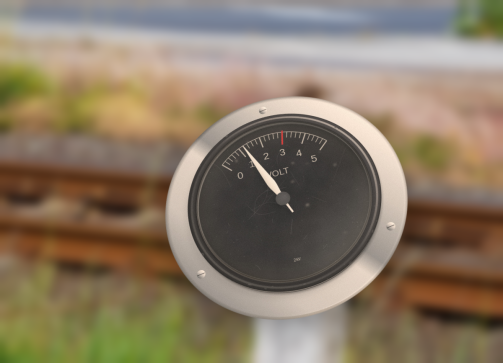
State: 1.2 V
